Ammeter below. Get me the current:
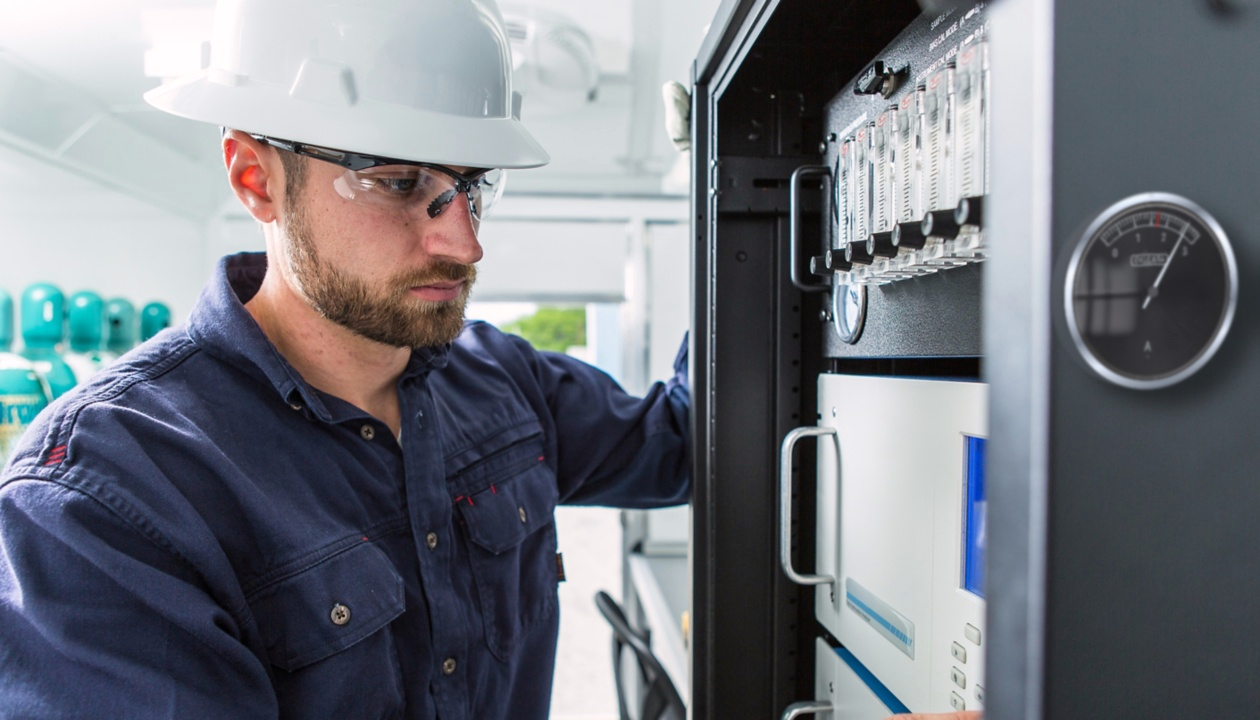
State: 2.5 A
